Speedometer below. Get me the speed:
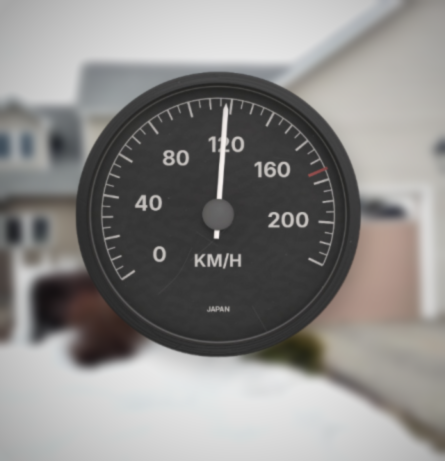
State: 117.5 km/h
